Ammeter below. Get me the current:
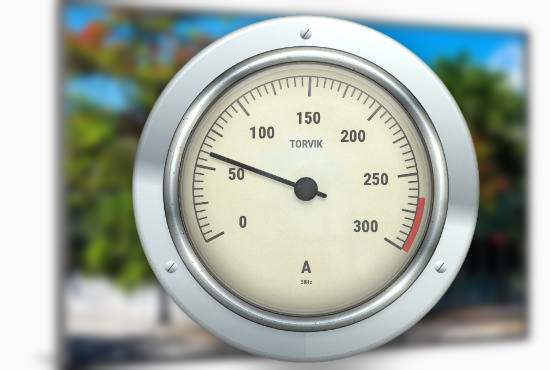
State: 60 A
